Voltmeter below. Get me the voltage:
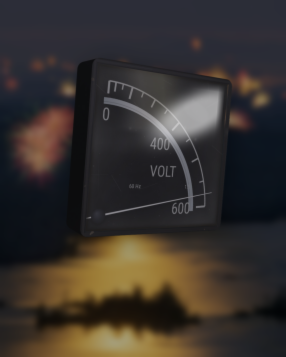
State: 575 V
